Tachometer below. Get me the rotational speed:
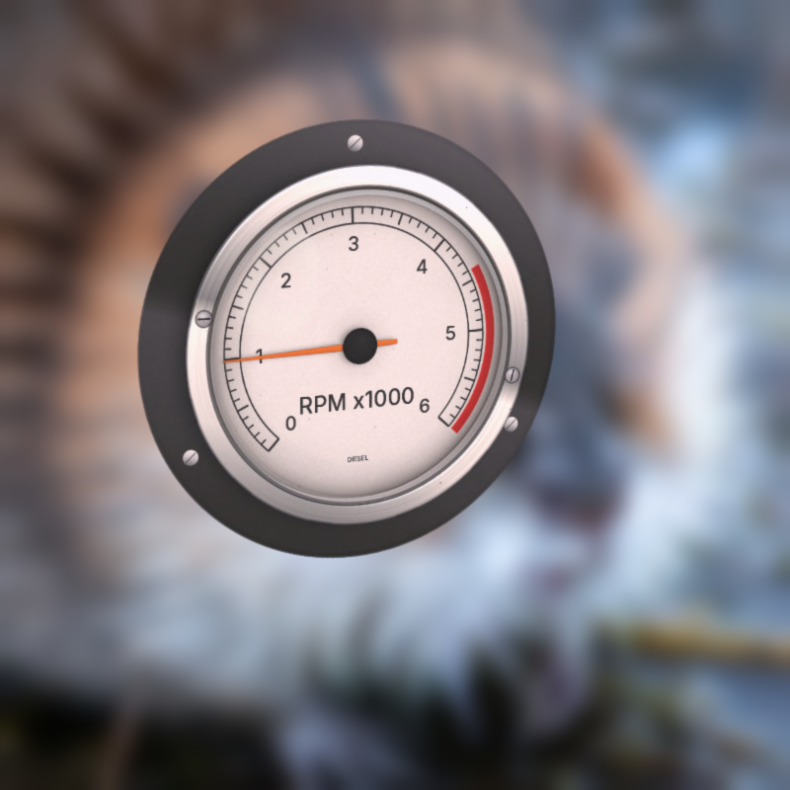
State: 1000 rpm
